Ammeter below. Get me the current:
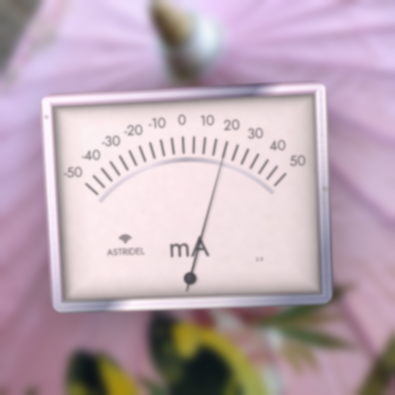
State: 20 mA
